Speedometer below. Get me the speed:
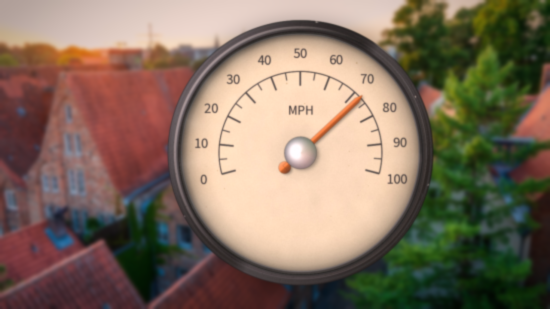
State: 72.5 mph
